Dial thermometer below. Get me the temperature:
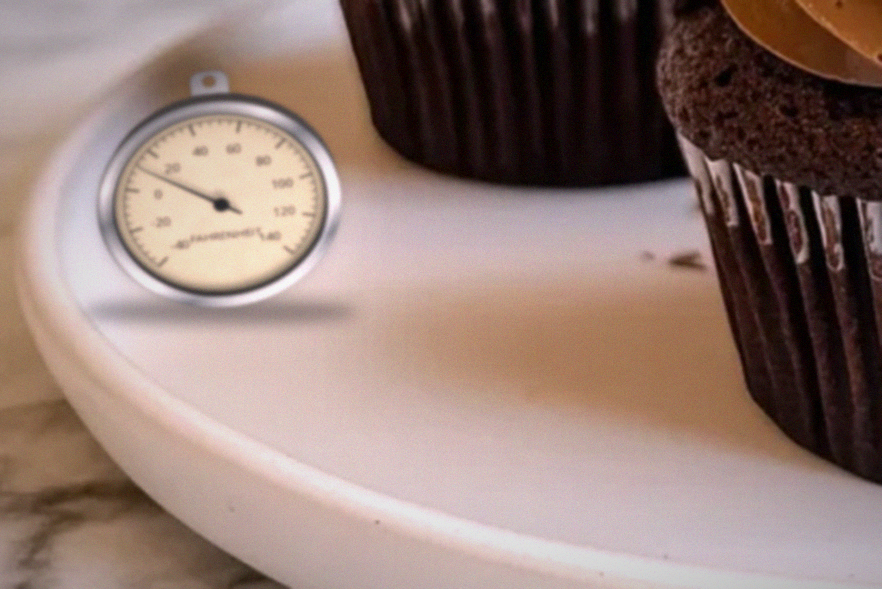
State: 12 °F
